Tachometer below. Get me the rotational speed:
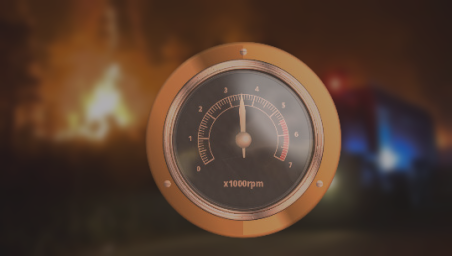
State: 3500 rpm
